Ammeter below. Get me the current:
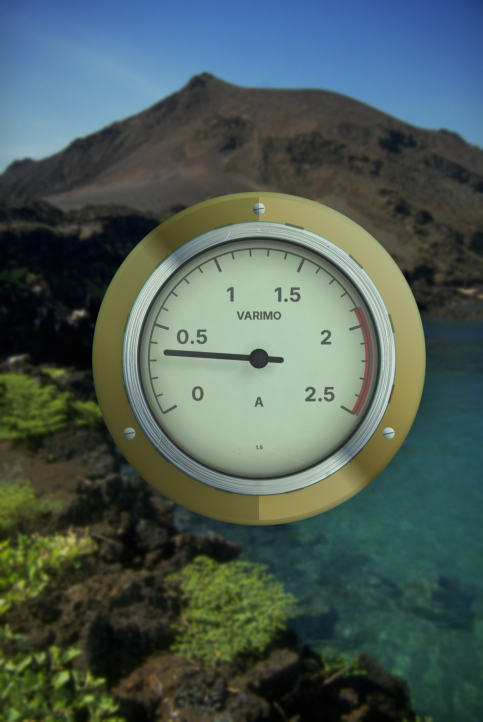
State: 0.35 A
